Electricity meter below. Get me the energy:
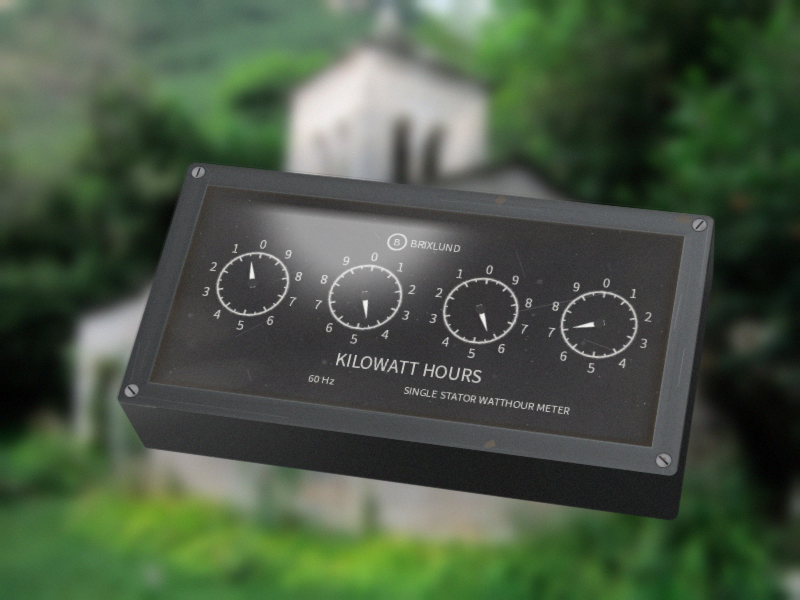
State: 457 kWh
